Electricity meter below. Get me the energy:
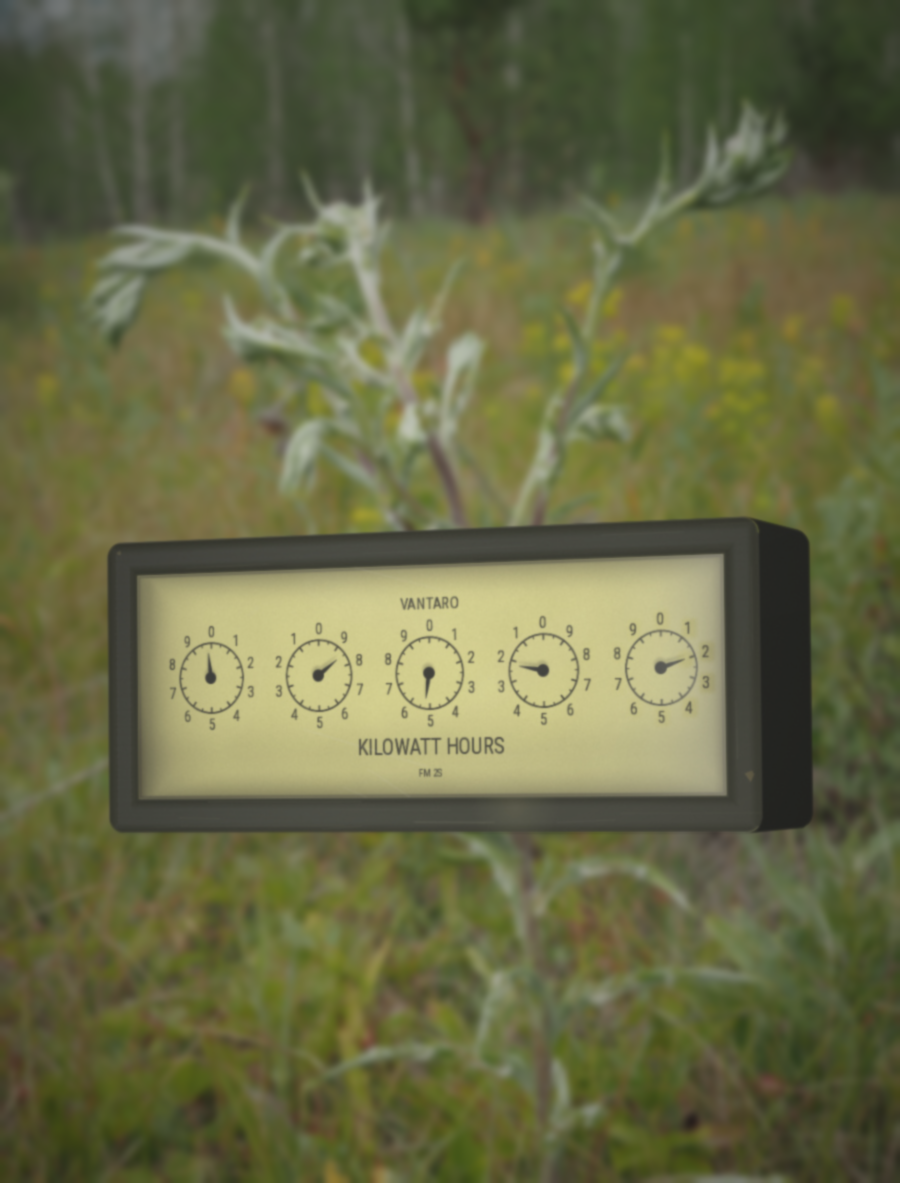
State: 98522 kWh
